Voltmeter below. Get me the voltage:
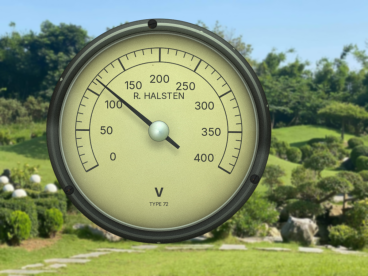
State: 115 V
